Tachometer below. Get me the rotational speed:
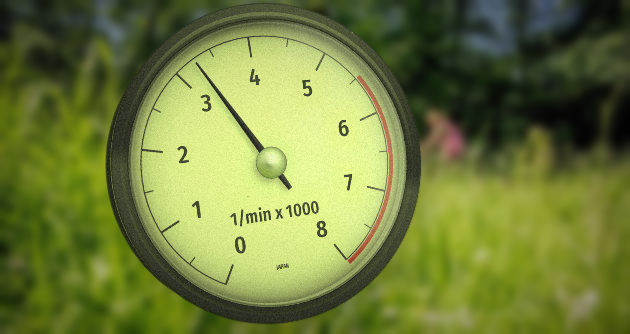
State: 3250 rpm
